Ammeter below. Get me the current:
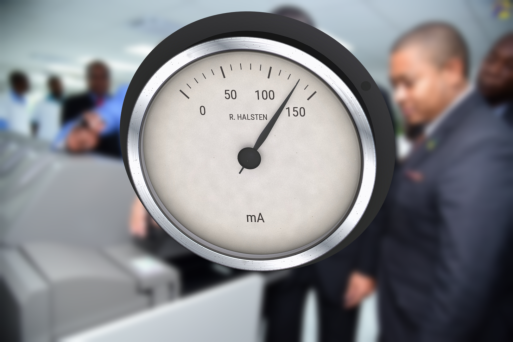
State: 130 mA
